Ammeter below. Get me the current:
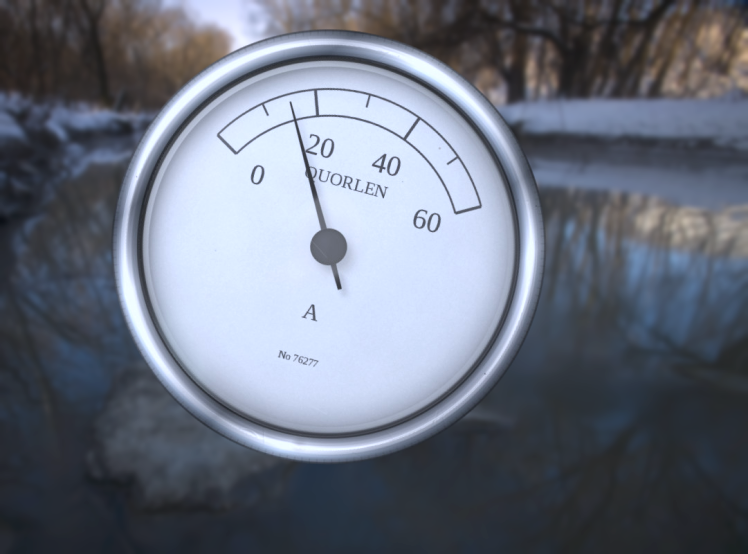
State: 15 A
